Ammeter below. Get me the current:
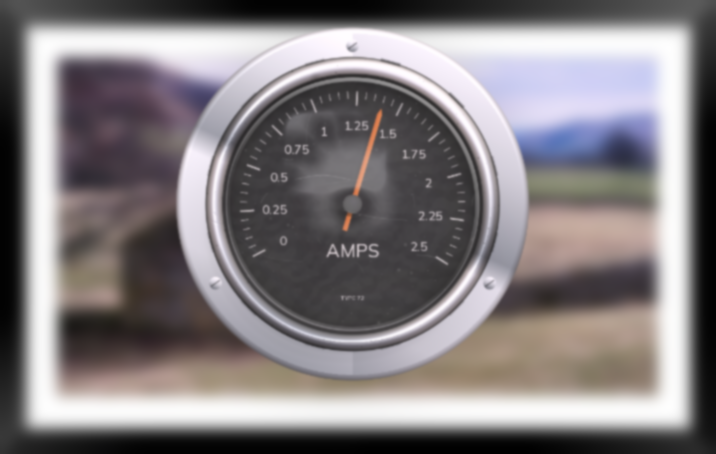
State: 1.4 A
